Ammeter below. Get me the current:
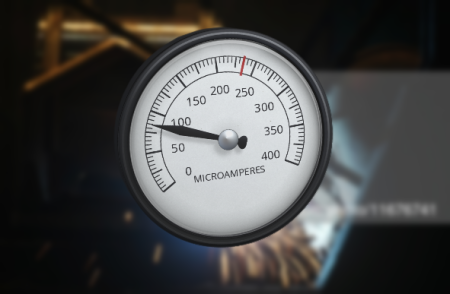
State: 85 µA
